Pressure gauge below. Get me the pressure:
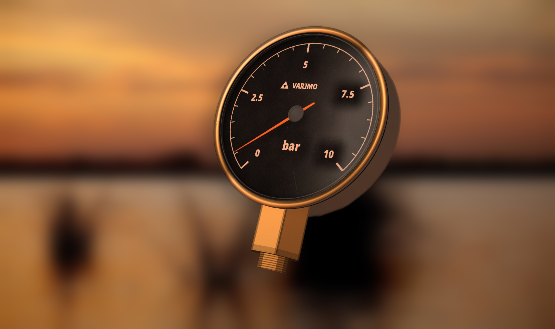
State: 0.5 bar
